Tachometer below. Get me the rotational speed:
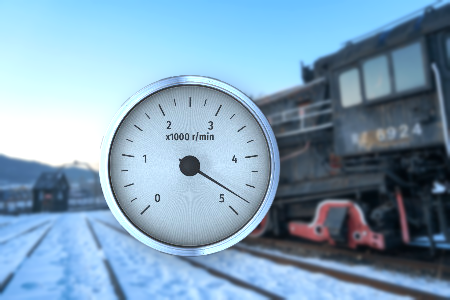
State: 4750 rpm
